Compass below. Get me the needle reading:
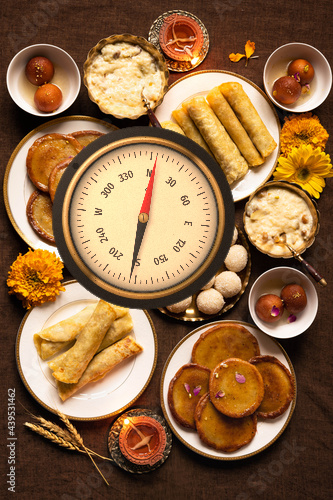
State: 5 °
